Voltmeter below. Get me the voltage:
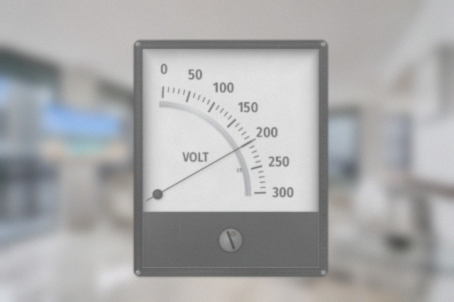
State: 200 V
